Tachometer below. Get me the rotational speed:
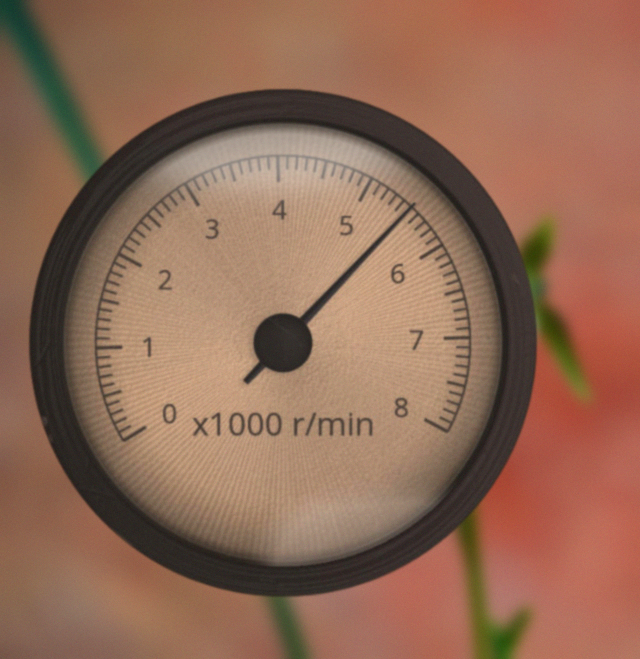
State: 5500 rpm
